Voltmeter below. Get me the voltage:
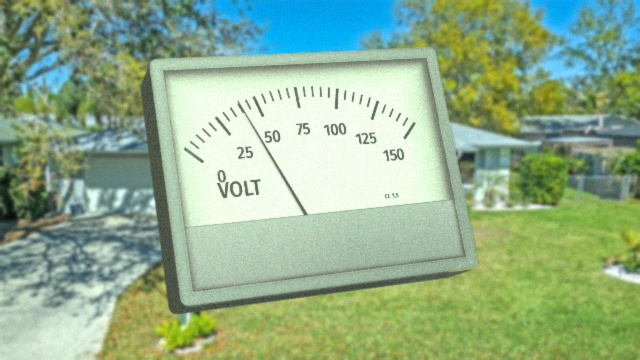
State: 40 V
